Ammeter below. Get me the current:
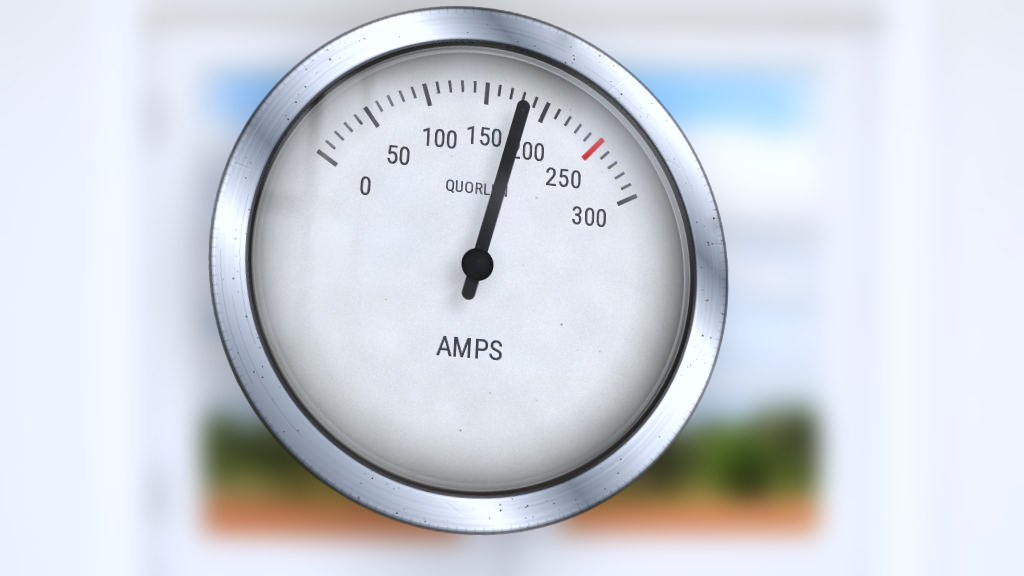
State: 180 A
